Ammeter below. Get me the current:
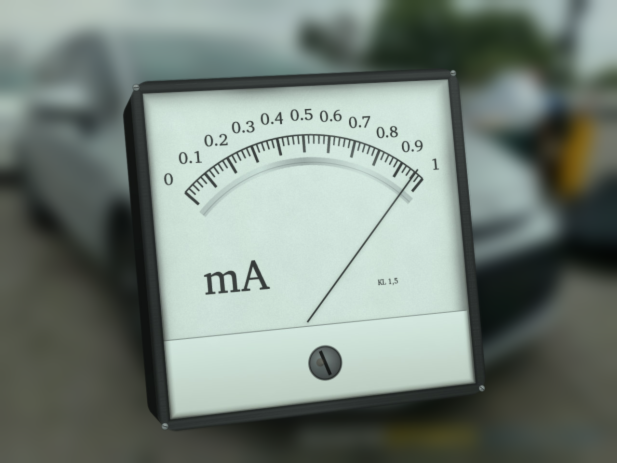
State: 0.96 mA
